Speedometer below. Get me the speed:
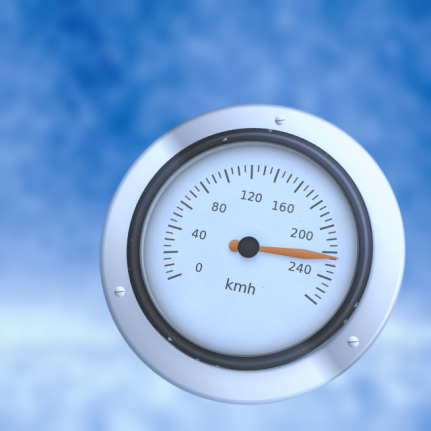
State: 225 km/h
